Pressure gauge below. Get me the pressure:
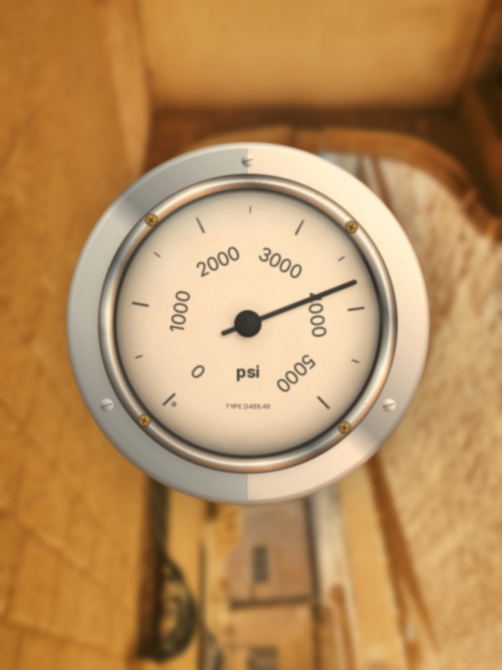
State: 3750 psi
